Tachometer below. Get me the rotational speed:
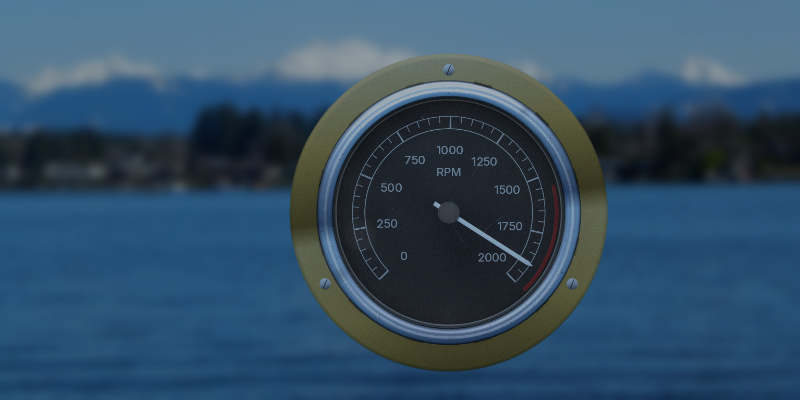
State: 1900 rpm
